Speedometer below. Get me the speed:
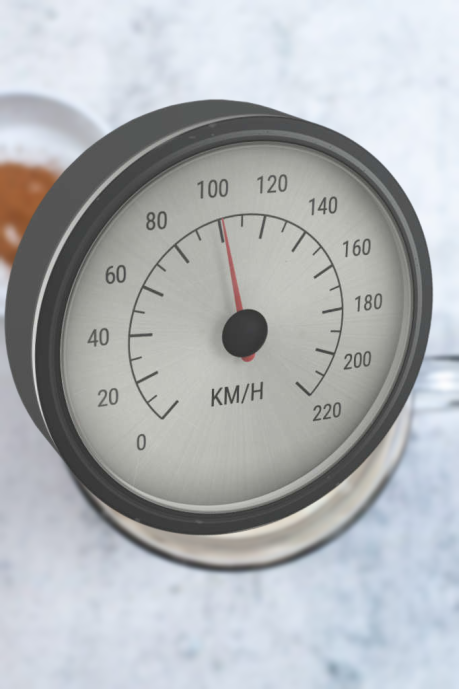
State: 100 km/h
